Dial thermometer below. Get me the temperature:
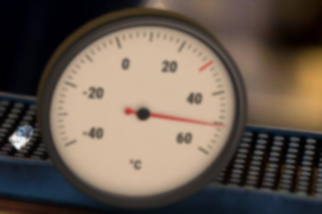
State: 50 °C
